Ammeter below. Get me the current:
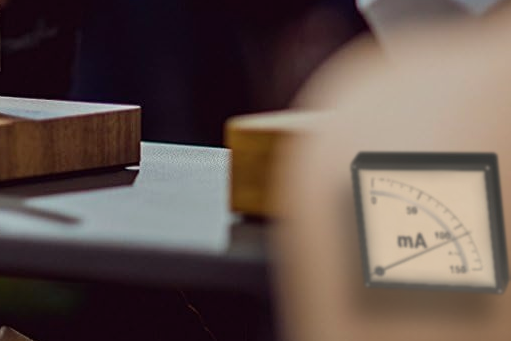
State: 110 mA
